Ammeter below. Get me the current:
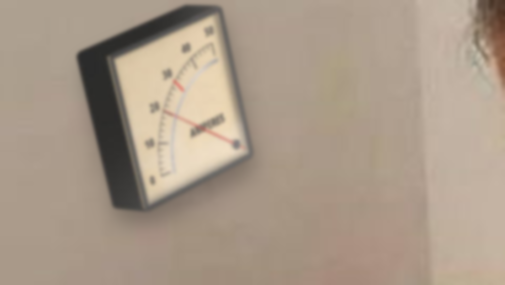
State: 20 A
